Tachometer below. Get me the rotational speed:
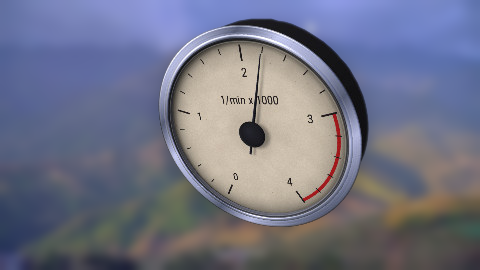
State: 2200 rpm
